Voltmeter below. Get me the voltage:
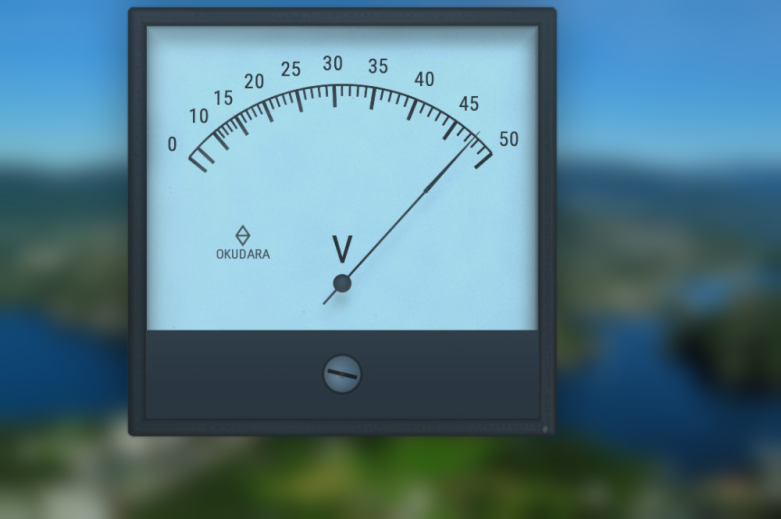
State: 47.5 V
